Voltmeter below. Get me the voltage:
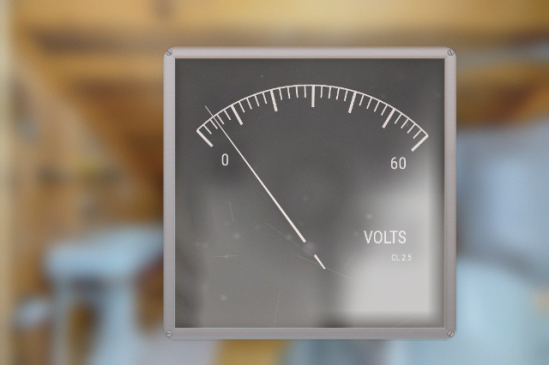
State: 5 V
